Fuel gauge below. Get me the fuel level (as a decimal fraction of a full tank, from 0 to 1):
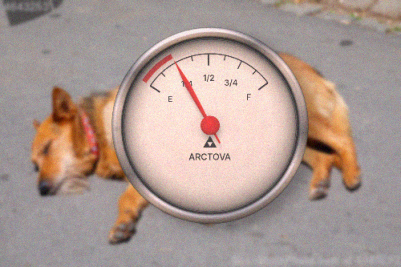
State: 0.25
